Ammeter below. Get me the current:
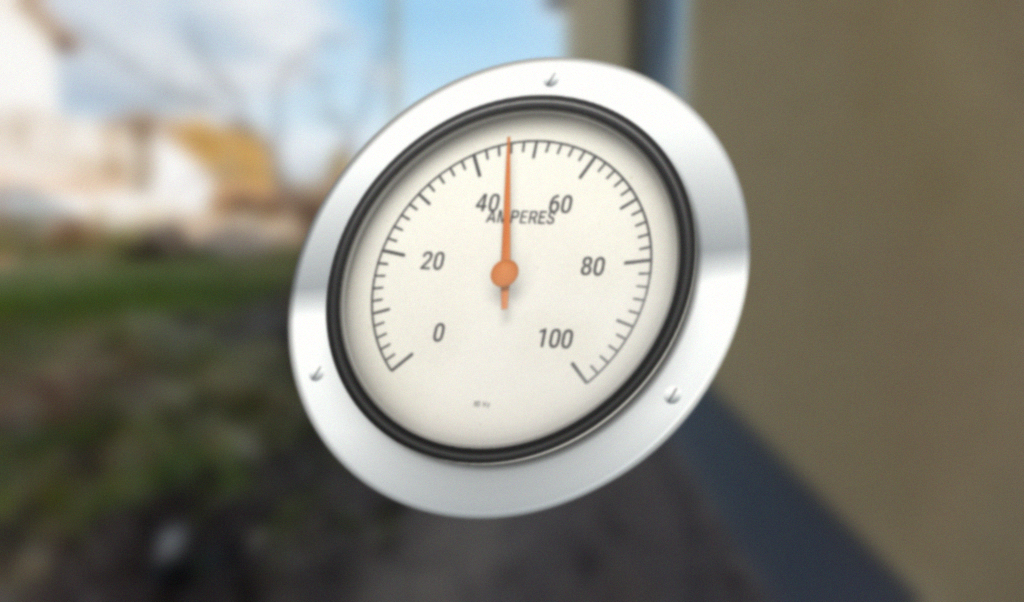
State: 46 A
